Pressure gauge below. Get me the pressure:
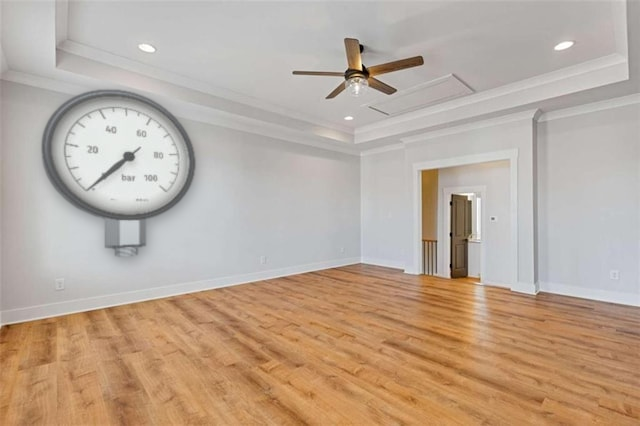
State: 0 bar
